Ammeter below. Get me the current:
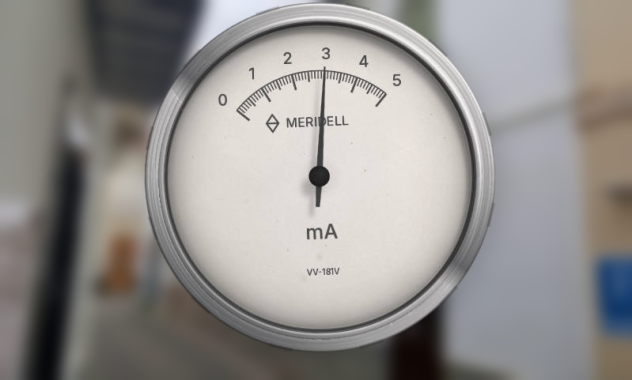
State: 3 mA
